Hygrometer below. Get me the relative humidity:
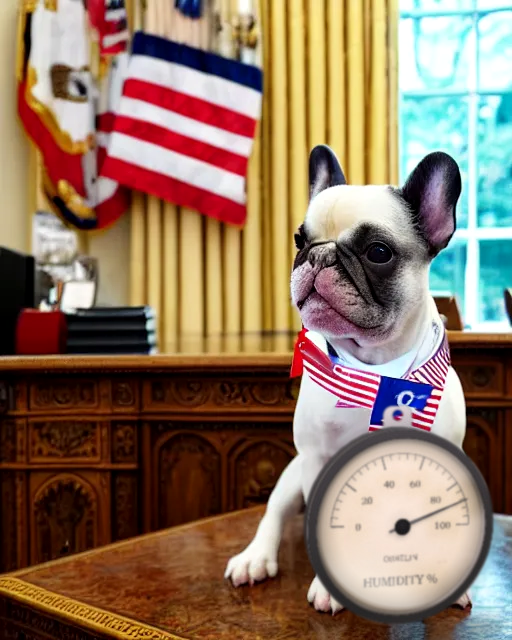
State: 88 %
